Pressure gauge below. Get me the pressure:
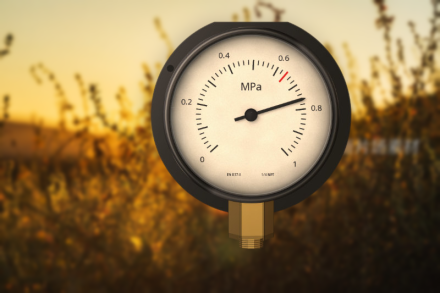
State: 0.76 MPa
